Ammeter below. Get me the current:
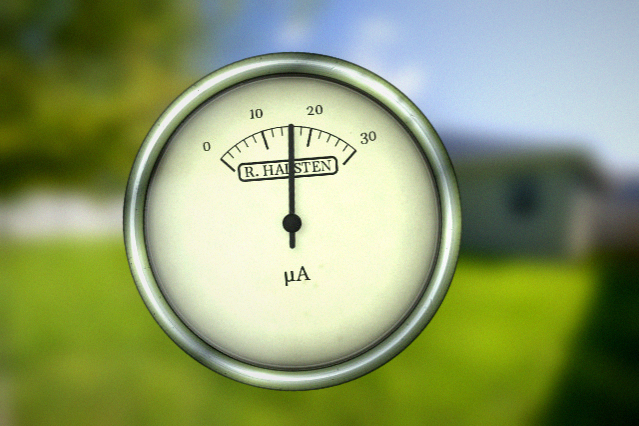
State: 16 µA
